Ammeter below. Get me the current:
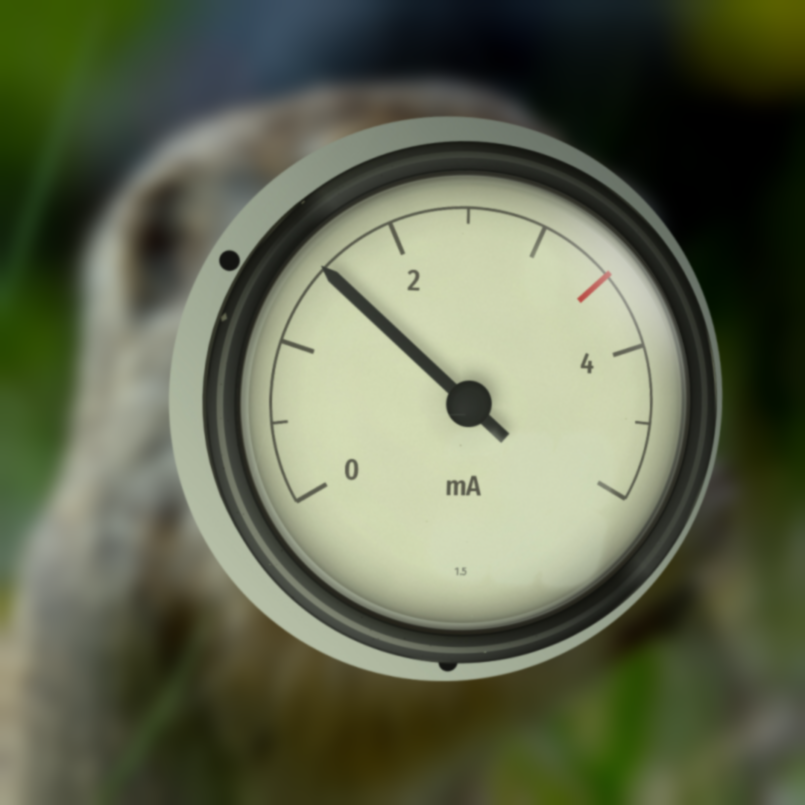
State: 1.5 mA
